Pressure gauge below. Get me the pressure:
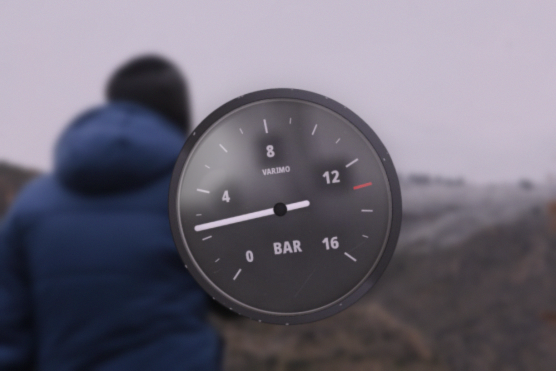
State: 2.5 bar
